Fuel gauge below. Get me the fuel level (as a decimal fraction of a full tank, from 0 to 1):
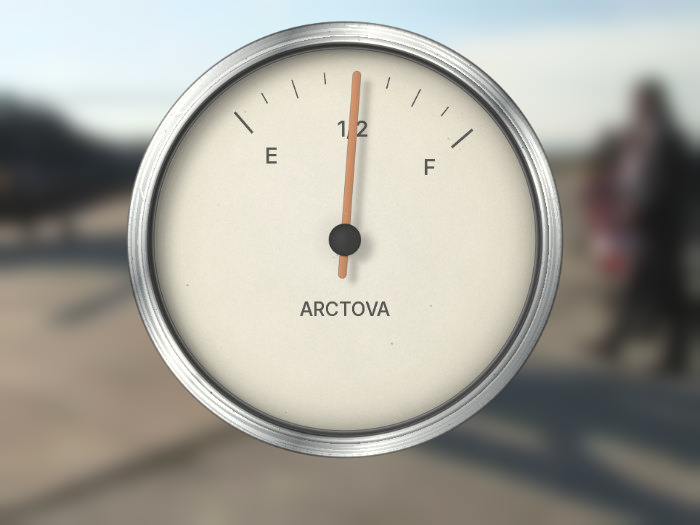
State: 0.5
